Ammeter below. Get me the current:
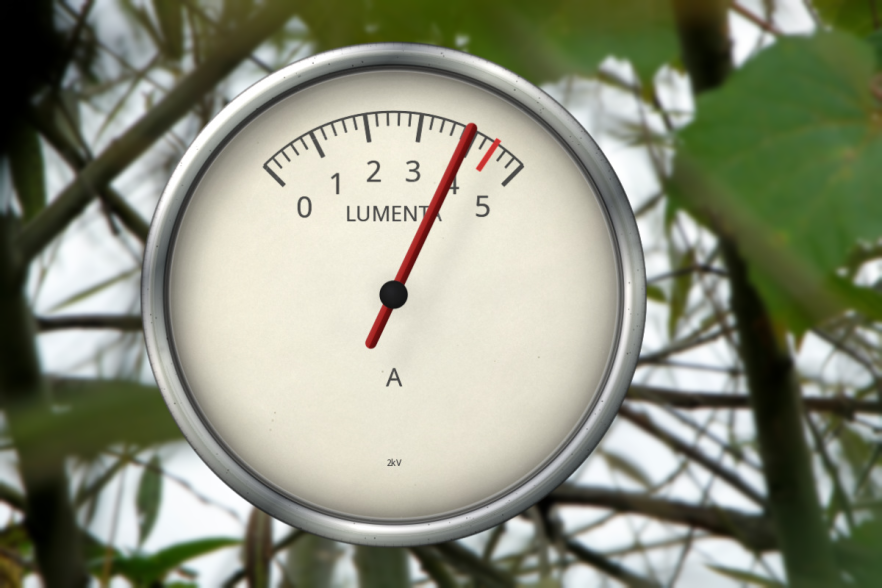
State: 3.9 A
